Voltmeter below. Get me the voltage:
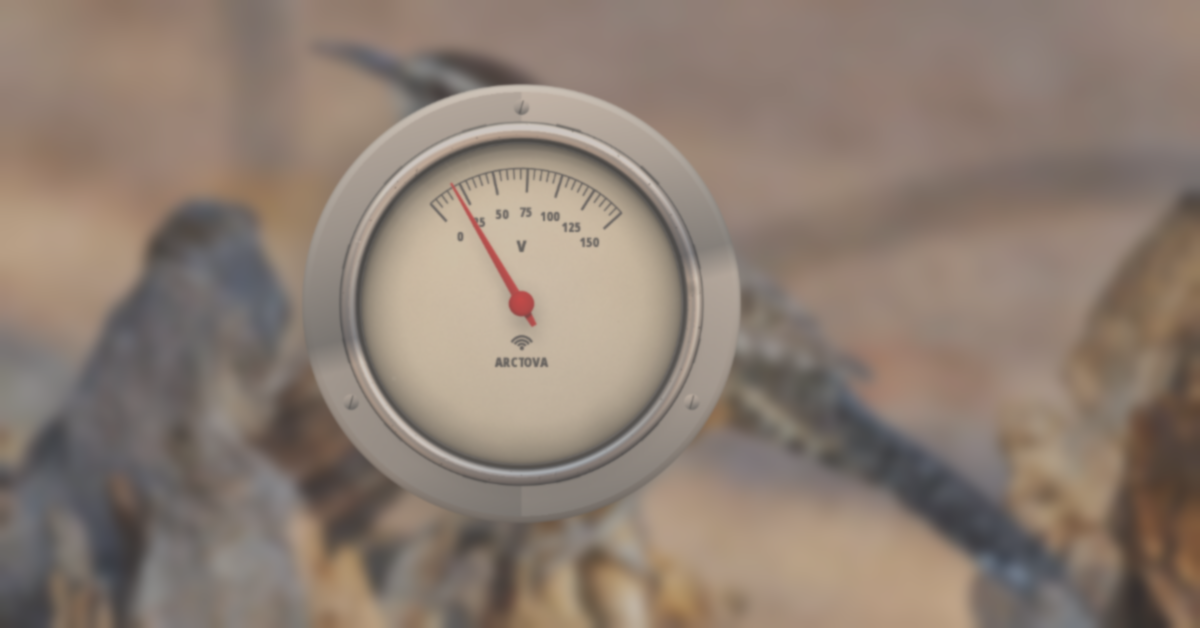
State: 20 V
